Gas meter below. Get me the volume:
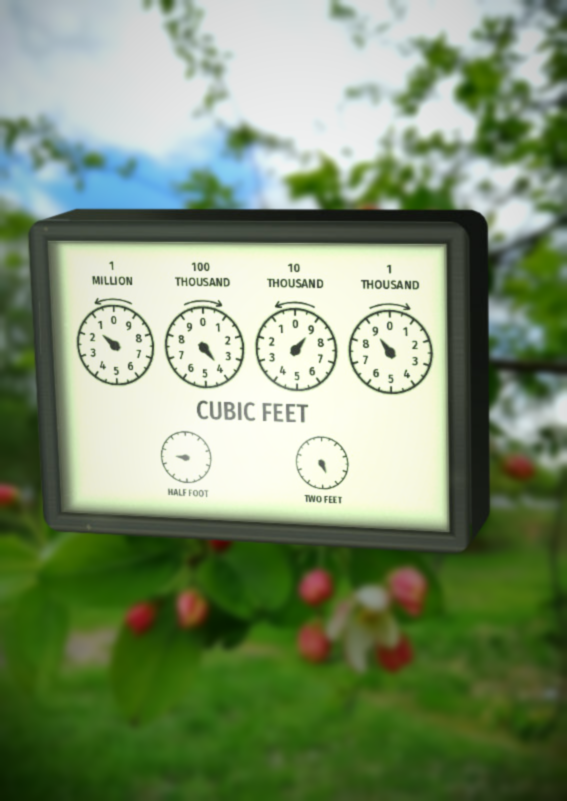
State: 138900 ft³
